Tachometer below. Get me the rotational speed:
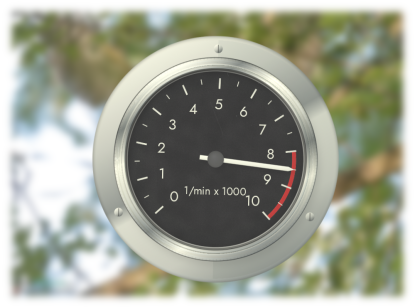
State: 8500 rpm
